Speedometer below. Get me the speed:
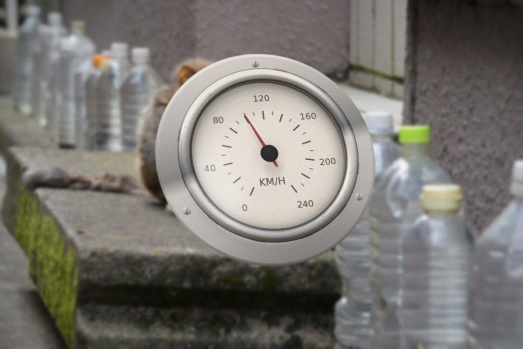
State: 100 km/h
